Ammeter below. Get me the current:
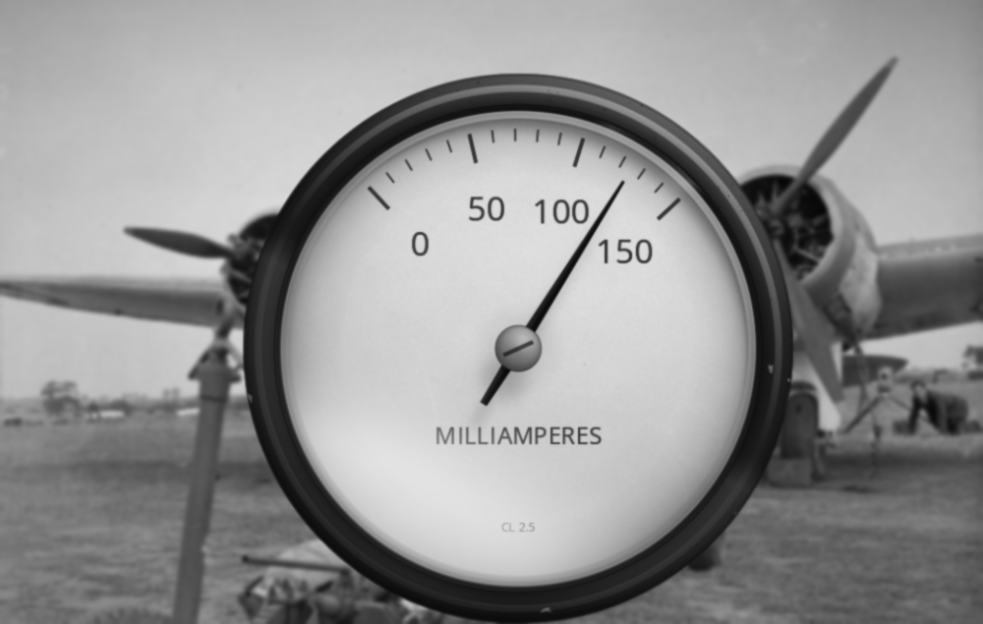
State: 125 mA
